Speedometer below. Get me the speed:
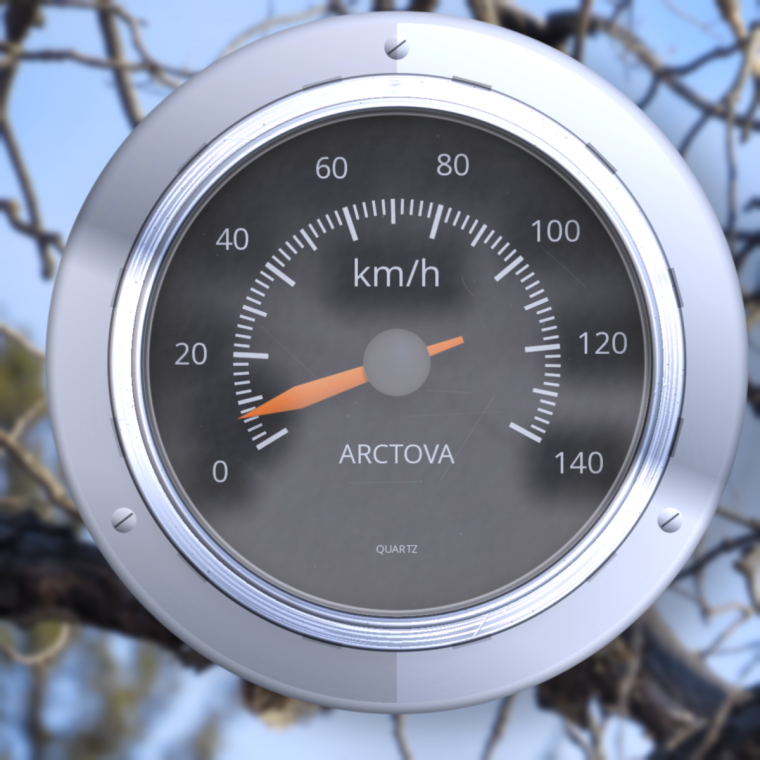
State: 7 km/h
